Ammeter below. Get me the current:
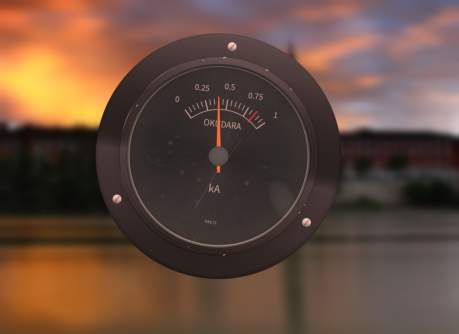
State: 0.4 kA
